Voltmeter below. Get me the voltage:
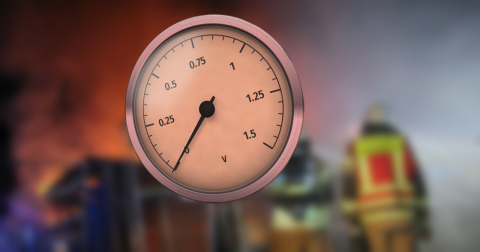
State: 0 V
